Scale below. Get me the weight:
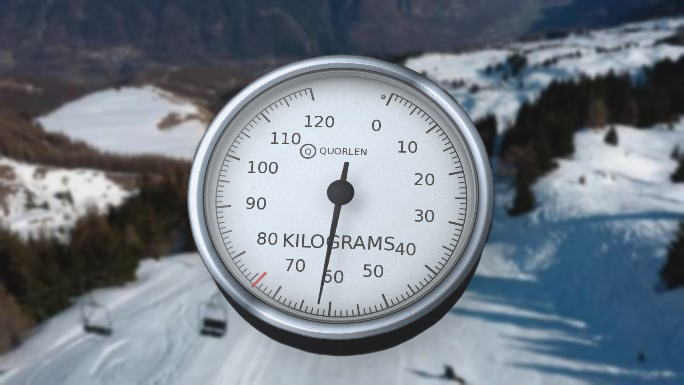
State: 62 kg
